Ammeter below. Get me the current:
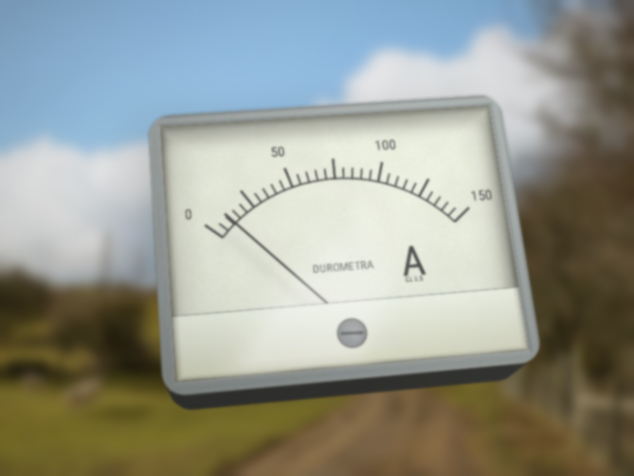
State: 10 A
